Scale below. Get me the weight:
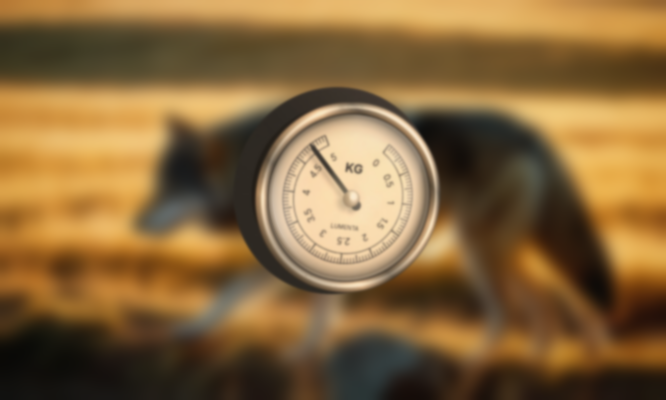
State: 4.75 kg
